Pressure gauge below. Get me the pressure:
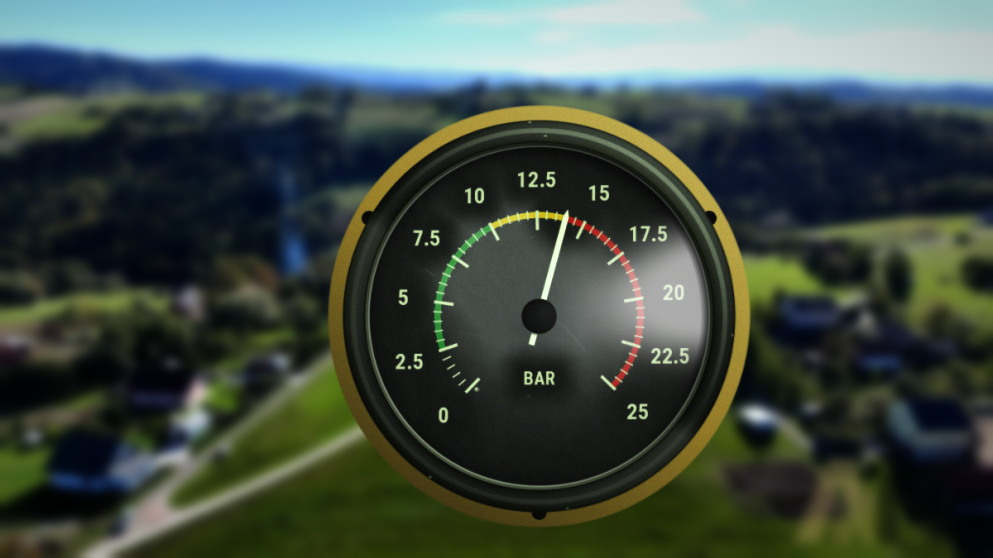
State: 14 bar
